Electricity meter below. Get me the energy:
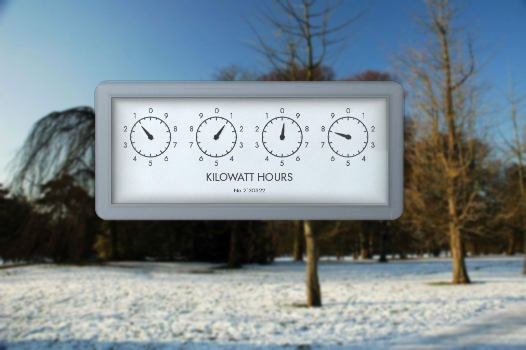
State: 1098 kWh
